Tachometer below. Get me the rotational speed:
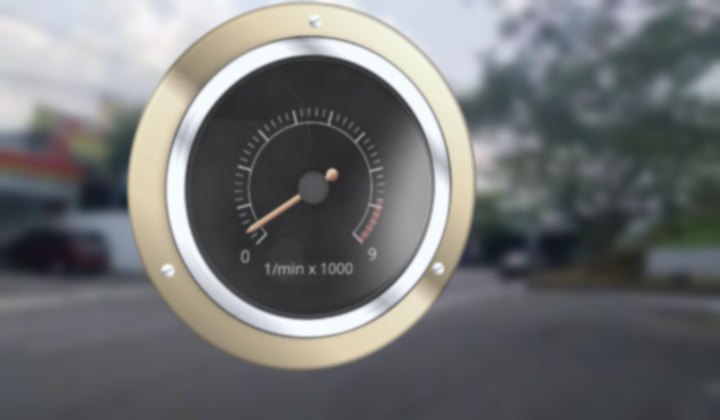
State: 400 rpm
